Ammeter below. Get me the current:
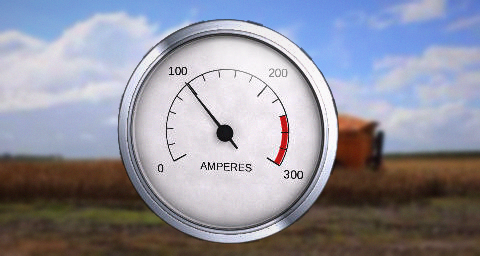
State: 100 A
